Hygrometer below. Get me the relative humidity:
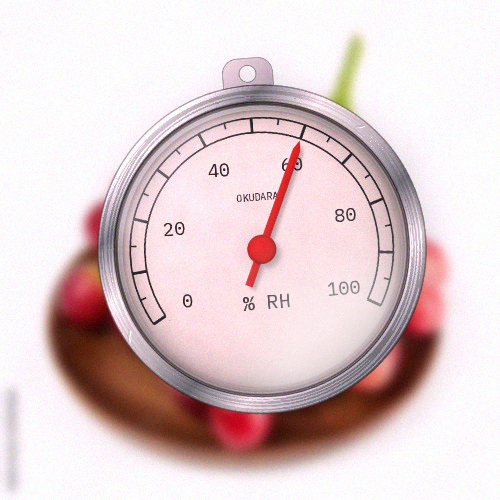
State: 60 %
